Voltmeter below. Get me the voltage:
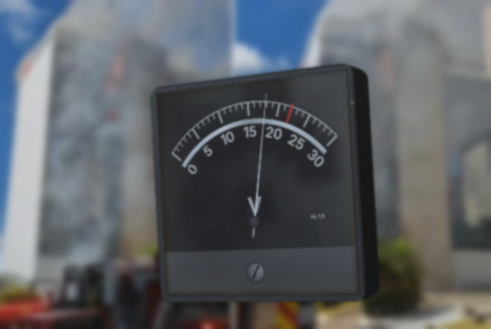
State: 18 V
